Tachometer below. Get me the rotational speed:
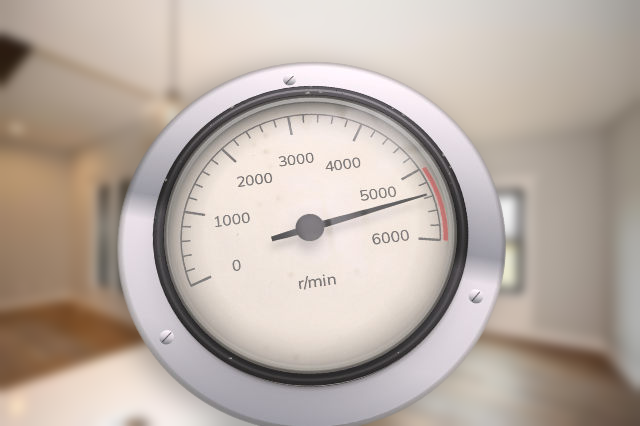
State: 5400 rpm
